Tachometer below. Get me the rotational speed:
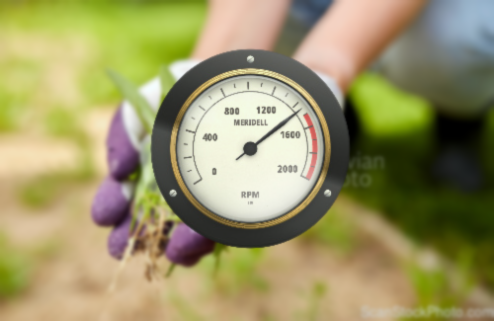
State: 1450 rpm
